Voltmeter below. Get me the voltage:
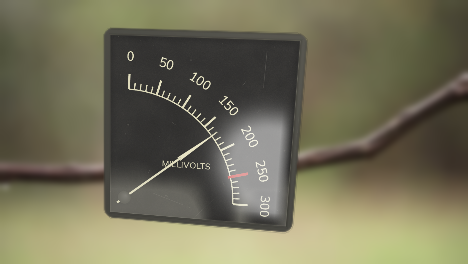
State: 170 mV
